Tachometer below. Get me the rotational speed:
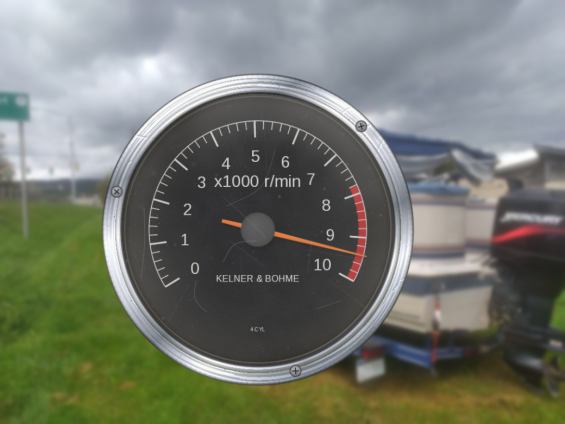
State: 9400 rpm
